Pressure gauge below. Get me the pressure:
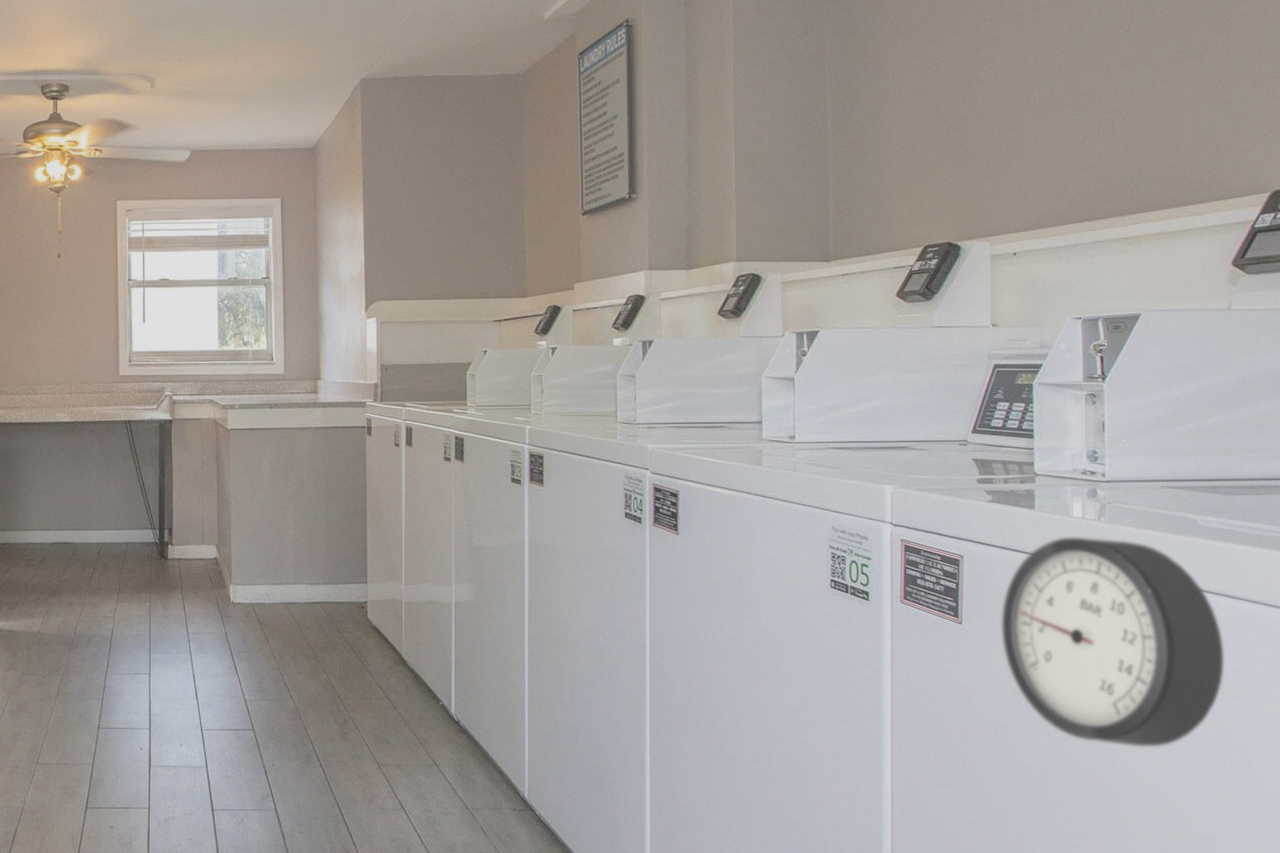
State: 2.5 bar
